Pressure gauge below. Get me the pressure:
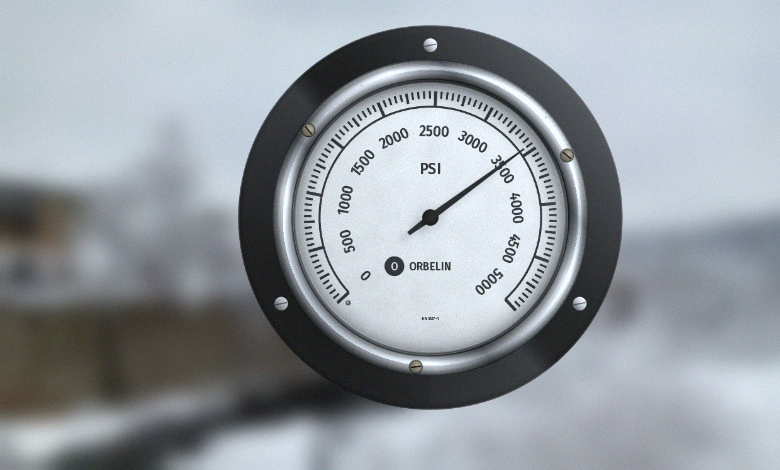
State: 3450 psi
